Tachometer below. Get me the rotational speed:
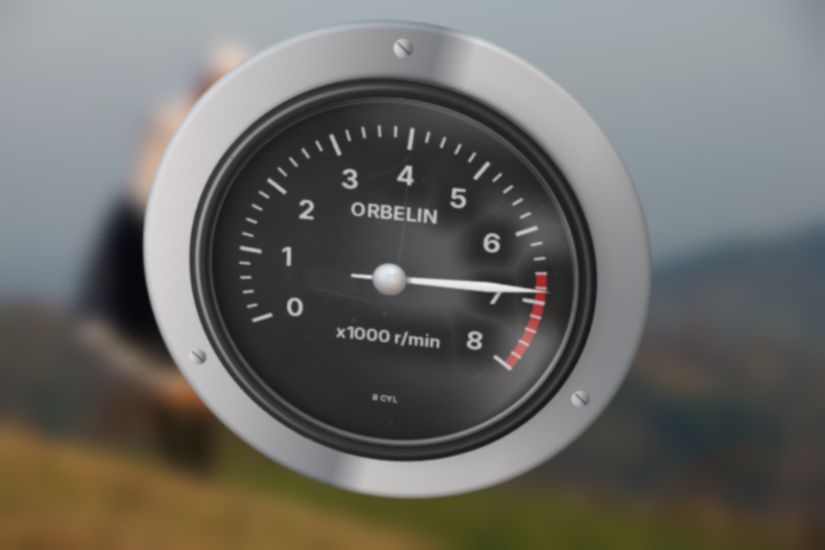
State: 6800 rpm
